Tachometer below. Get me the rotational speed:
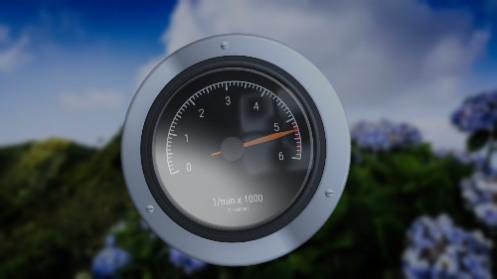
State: 5300 rpm
